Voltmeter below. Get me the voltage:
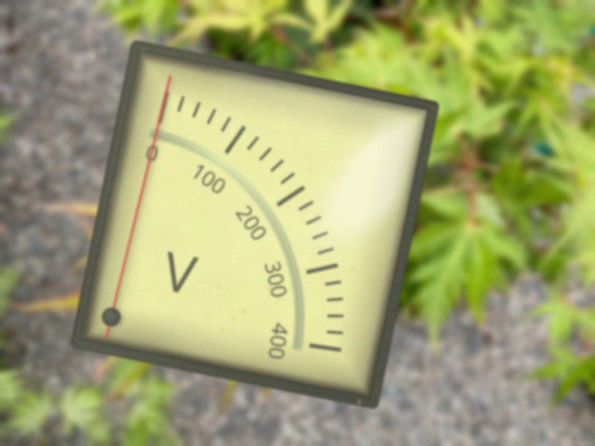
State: 0 V
